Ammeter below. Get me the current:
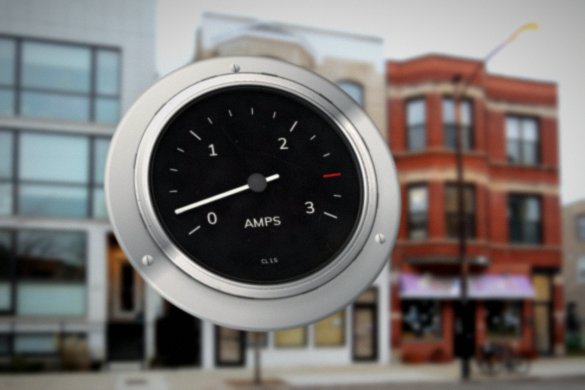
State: 0.2 A
